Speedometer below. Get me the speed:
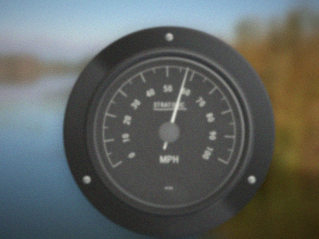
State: 57.5 mph
